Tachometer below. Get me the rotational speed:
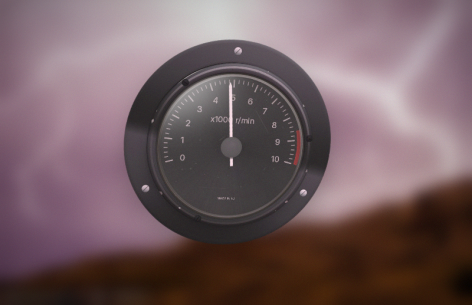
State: 4800 rpm
